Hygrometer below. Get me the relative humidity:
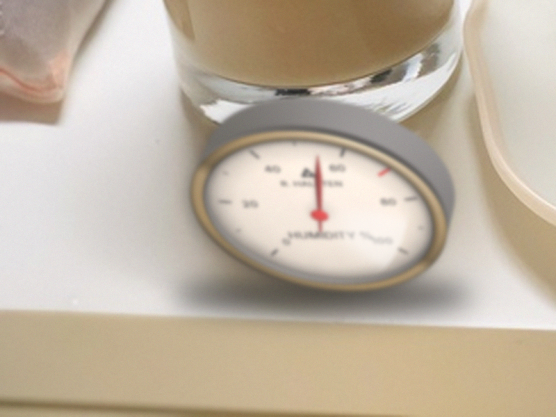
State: 55 %
